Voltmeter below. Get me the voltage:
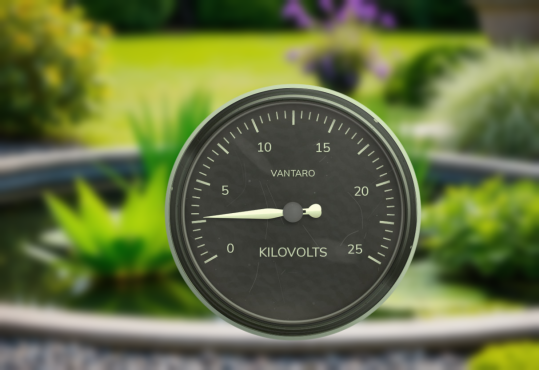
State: 2.75 kV
